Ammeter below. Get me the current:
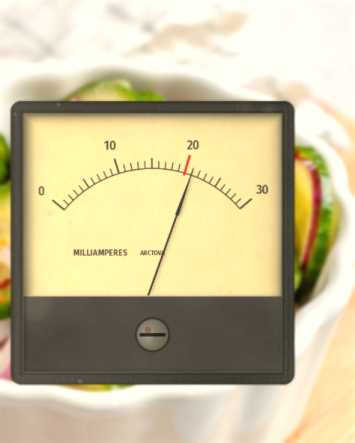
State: 21 mA
